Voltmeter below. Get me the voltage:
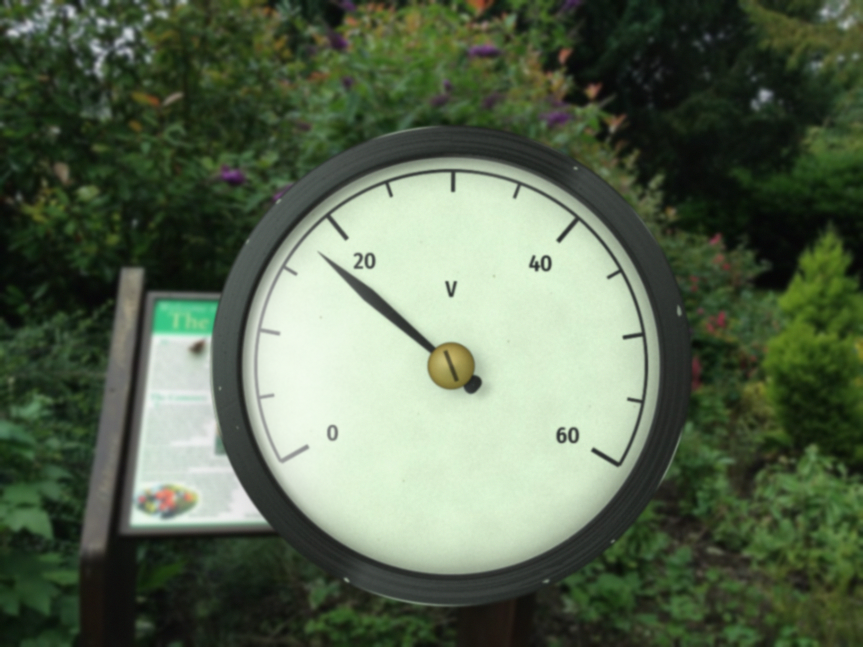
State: 17.5 V
